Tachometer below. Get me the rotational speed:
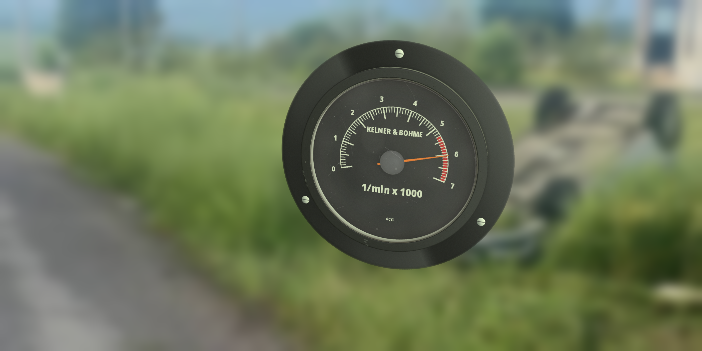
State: 6000 rpm
